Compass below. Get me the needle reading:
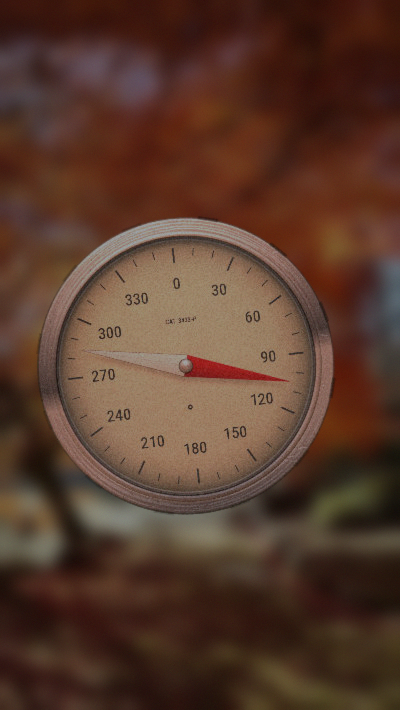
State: 105 °
